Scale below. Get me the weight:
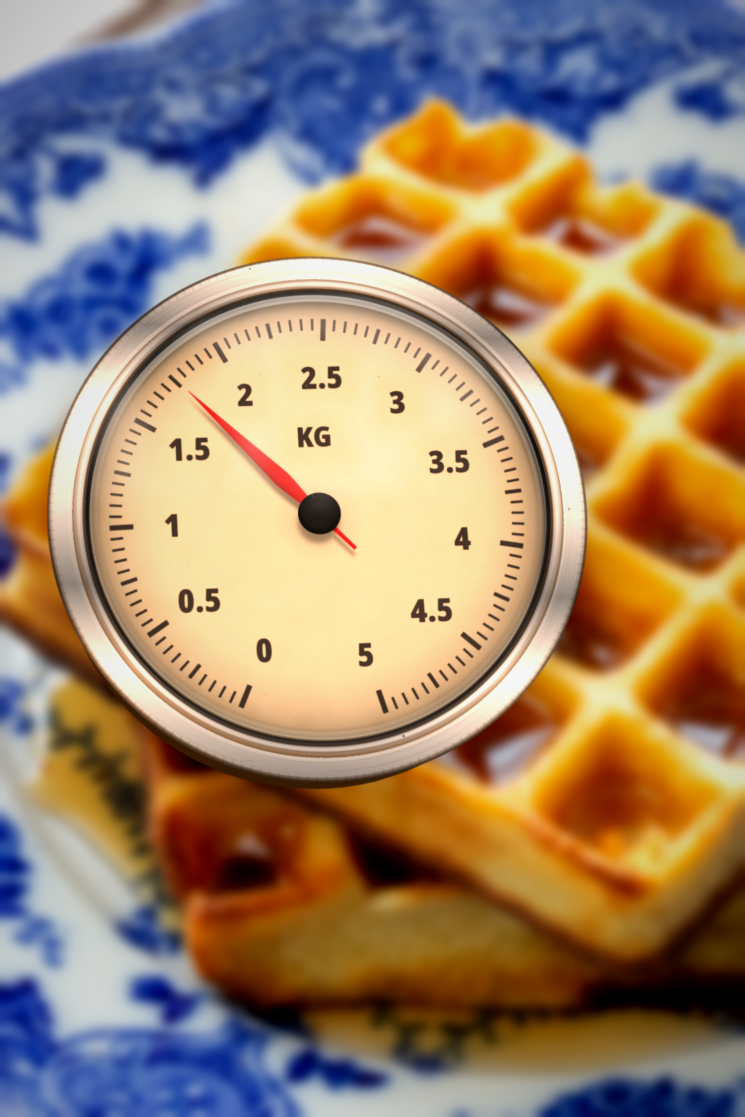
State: 1.75 kg
